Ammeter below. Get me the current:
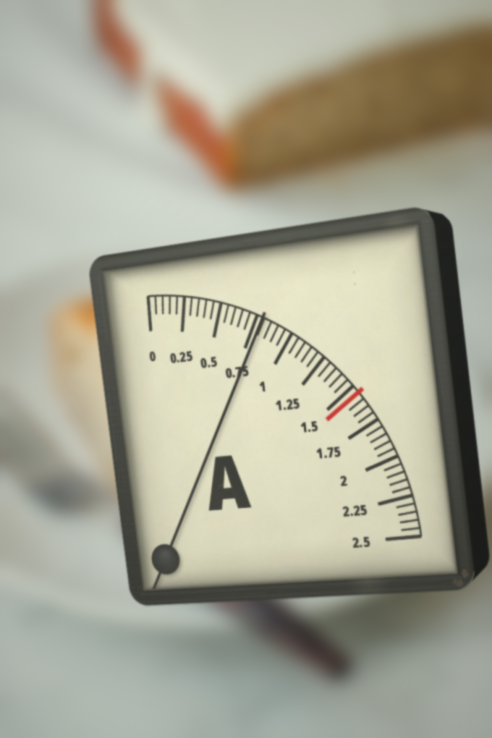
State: 0.8 A
